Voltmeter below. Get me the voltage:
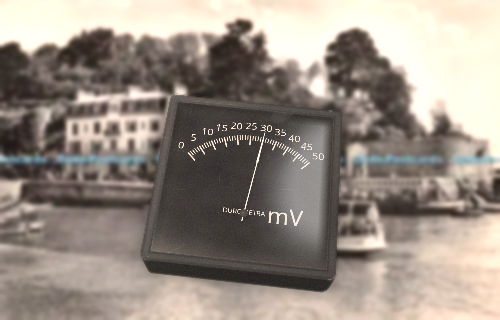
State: 30 mV
